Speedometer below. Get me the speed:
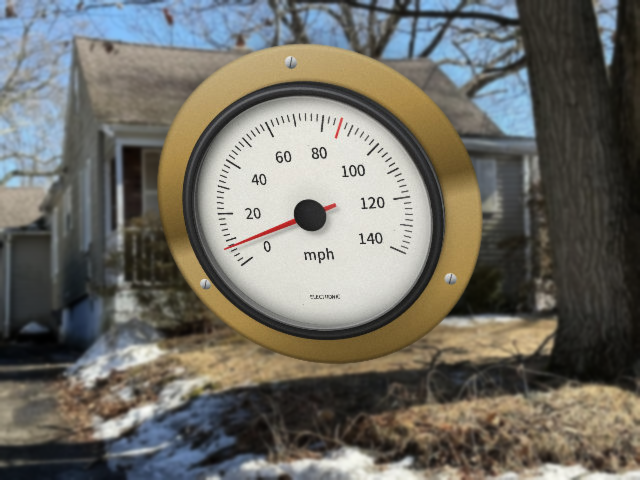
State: 8 mph
